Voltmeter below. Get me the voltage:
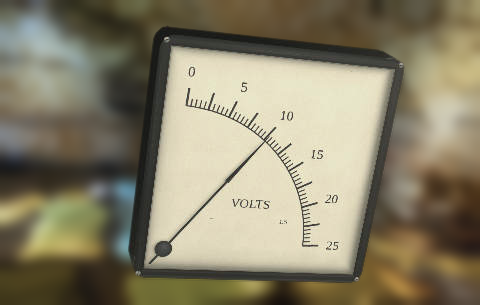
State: 10 V
